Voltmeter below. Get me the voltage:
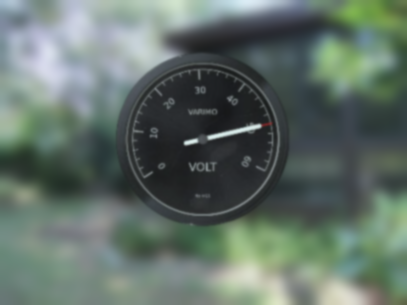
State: 50 V
